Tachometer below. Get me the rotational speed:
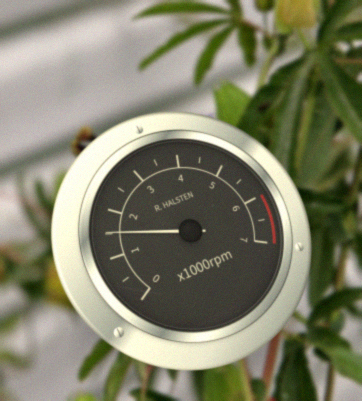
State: 1500 rpm
